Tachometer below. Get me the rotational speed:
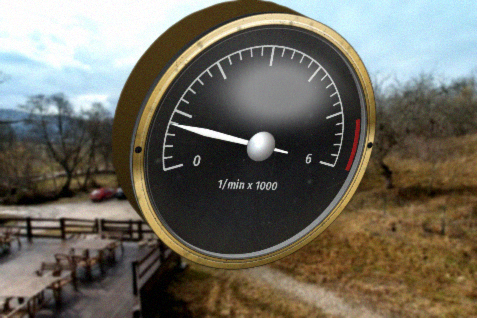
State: 800 rpm
